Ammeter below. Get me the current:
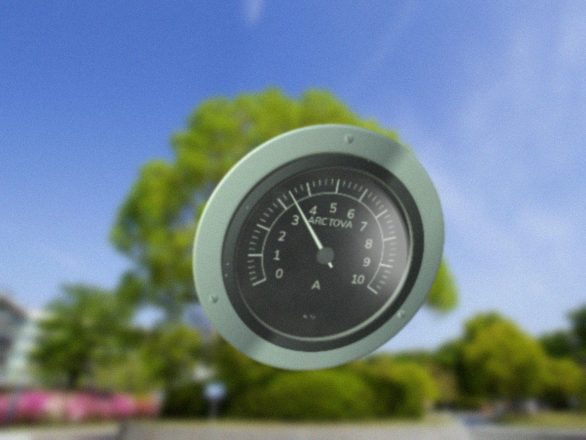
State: 3.4 A
